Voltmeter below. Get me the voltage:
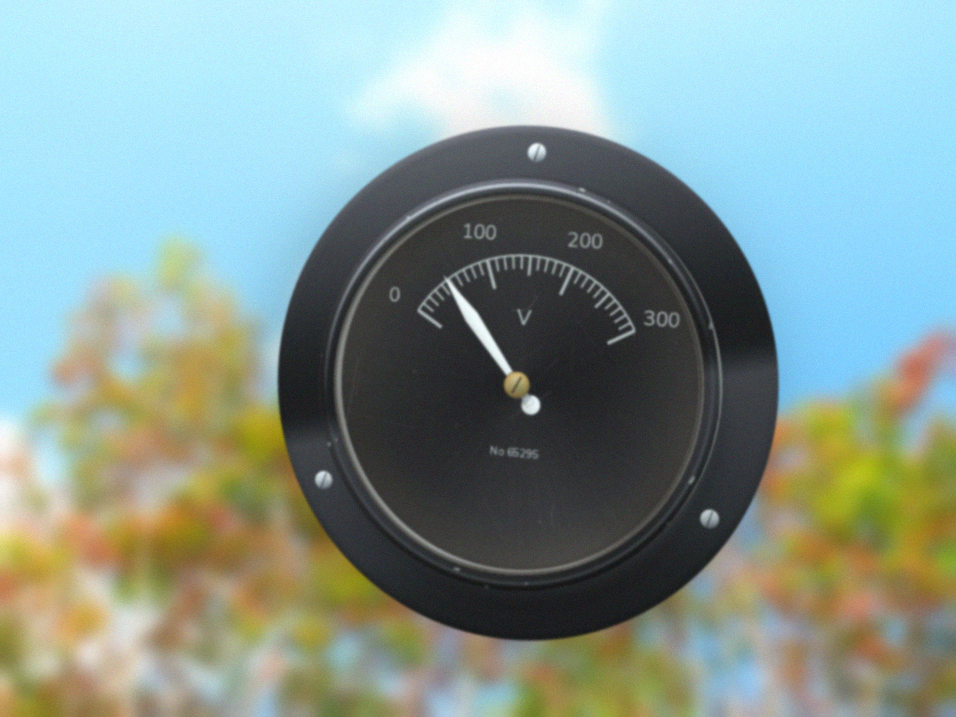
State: 50 V
